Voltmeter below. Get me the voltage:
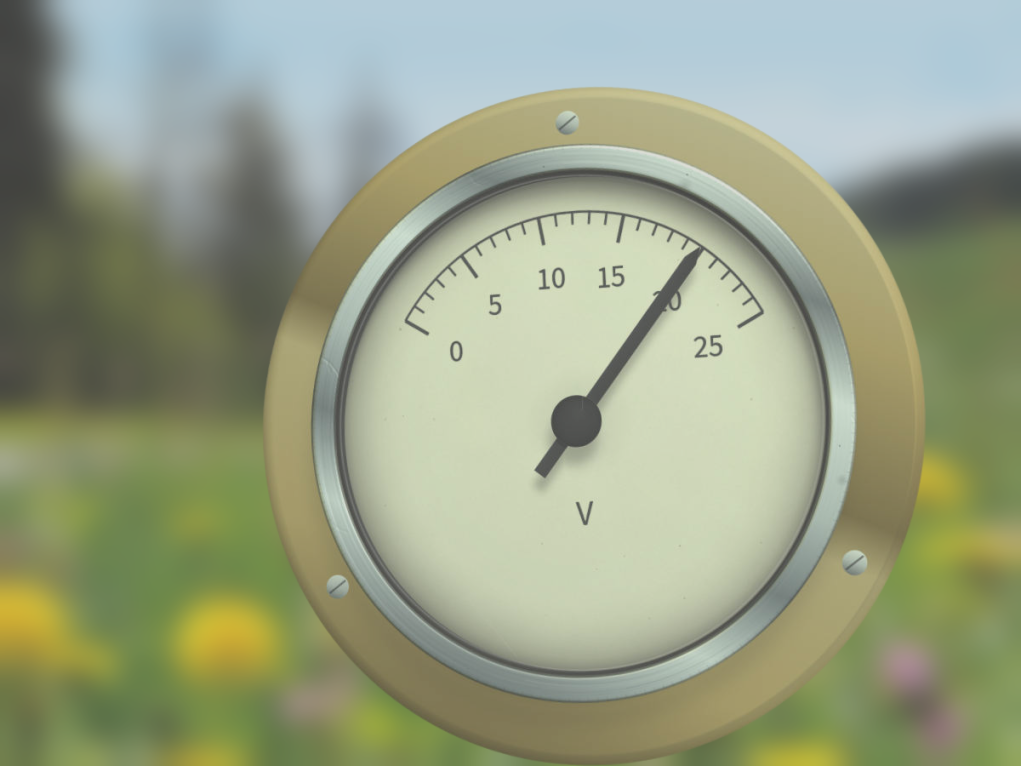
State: 20 V
